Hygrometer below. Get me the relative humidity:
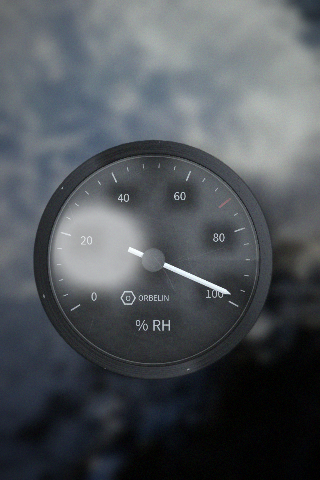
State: 98 %
